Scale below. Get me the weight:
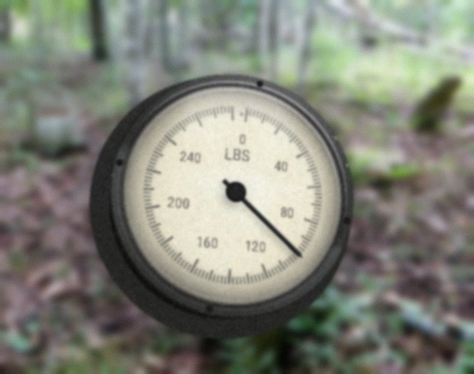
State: 100 lb
